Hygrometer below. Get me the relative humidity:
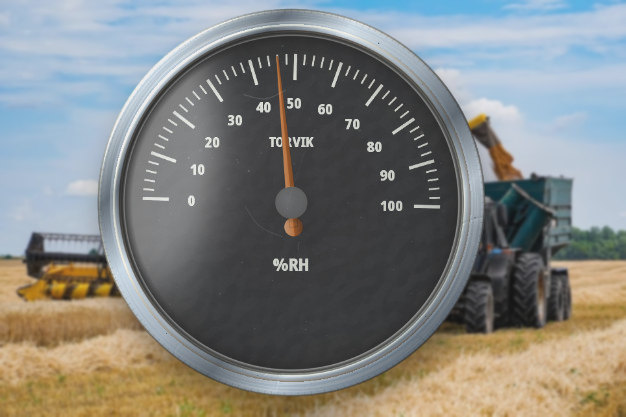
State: 46 %
